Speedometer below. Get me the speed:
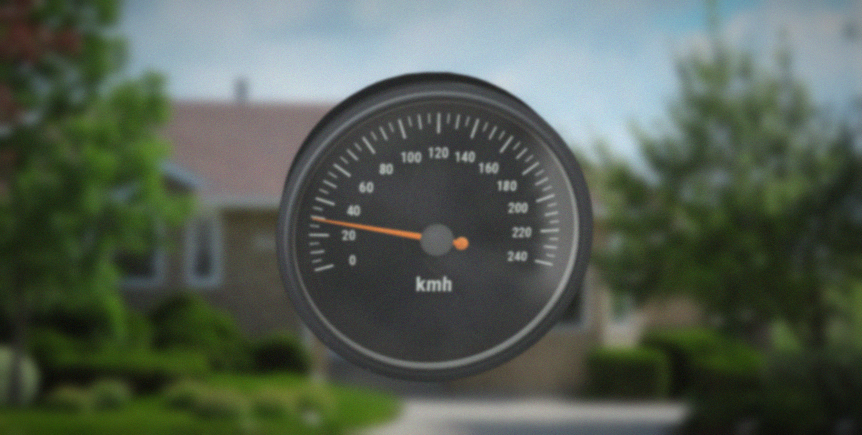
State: 30 km/h
